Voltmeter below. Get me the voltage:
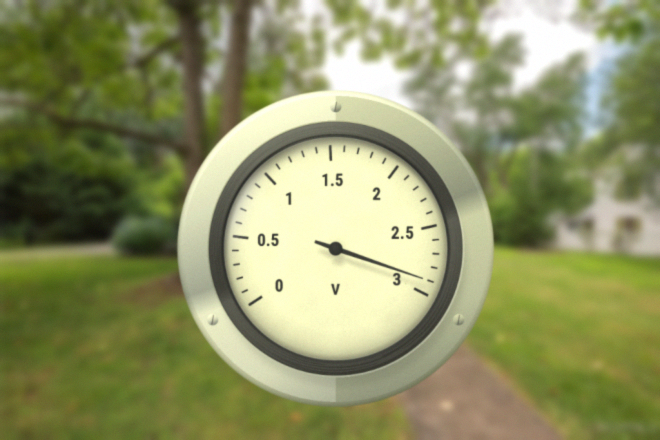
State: 2.9 V
